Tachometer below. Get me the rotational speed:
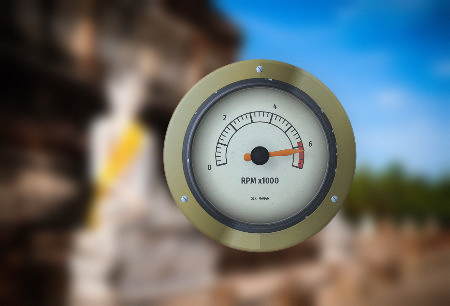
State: 6200 rpm
